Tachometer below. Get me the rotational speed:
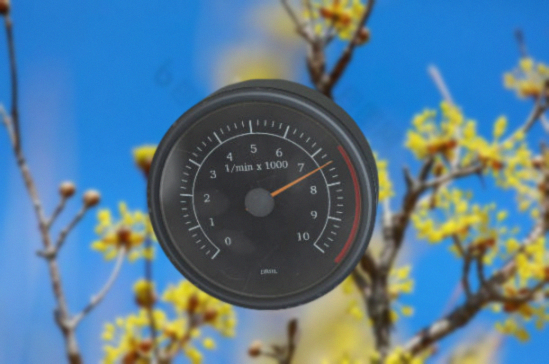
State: 7400 rpm
